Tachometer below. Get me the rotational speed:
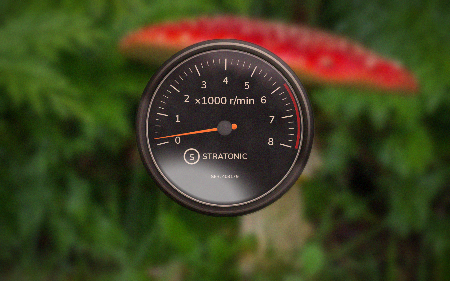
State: 200 rpm
